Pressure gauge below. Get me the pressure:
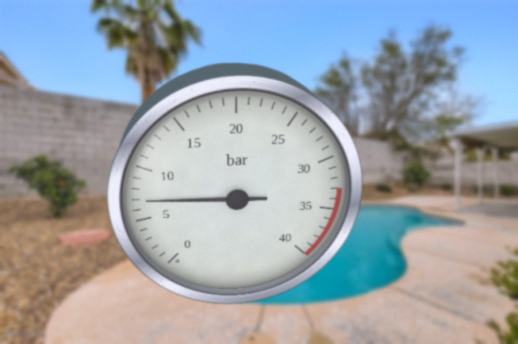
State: 7 bar
